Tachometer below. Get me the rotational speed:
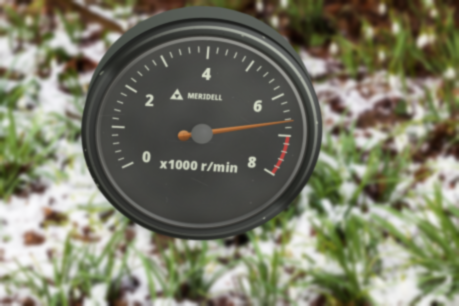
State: 6600 rpm
